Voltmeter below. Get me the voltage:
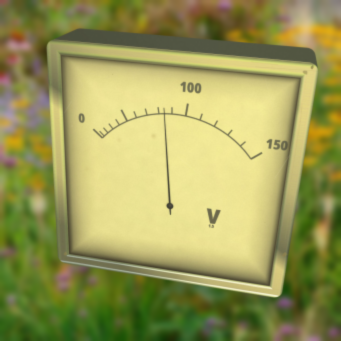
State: 85 V
